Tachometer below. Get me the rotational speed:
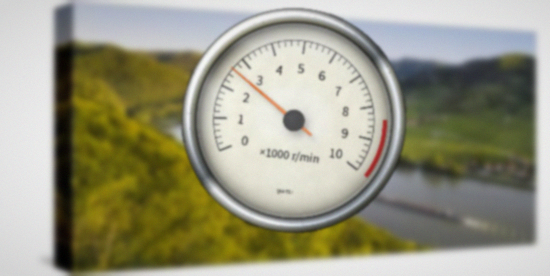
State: 2600 rpm
